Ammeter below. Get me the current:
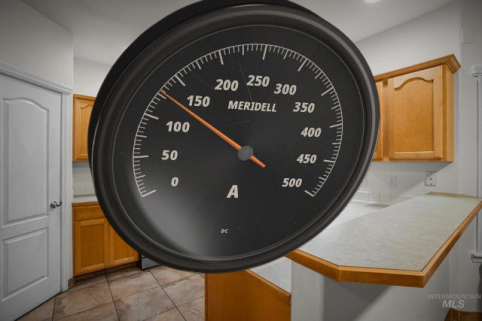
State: 130 A
